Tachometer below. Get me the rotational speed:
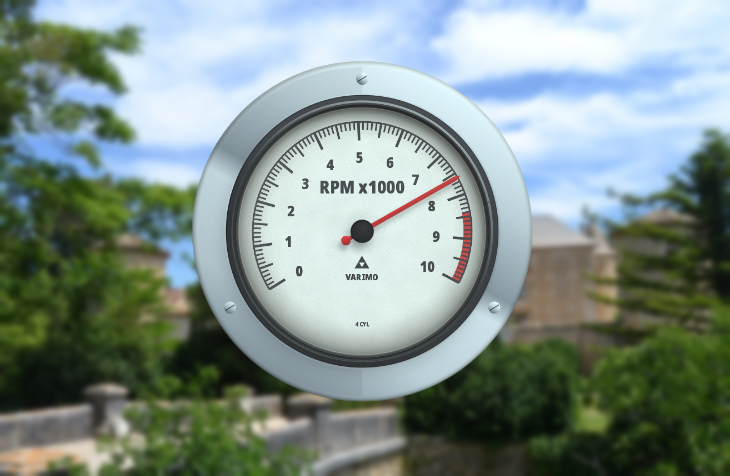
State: 7600 rpm
